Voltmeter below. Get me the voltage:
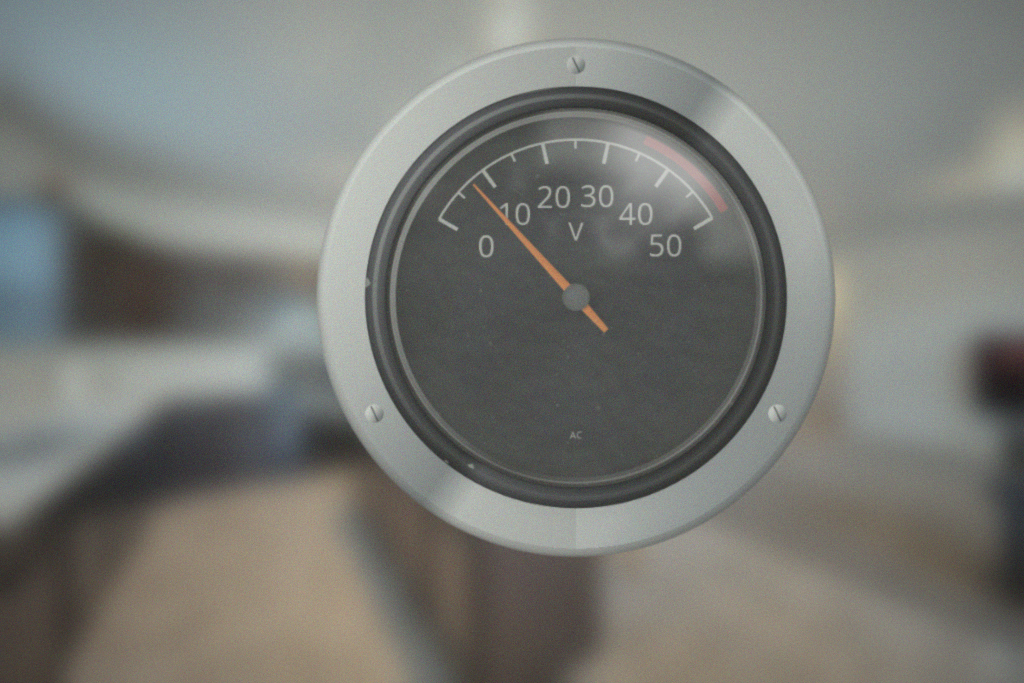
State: 7.5 V
